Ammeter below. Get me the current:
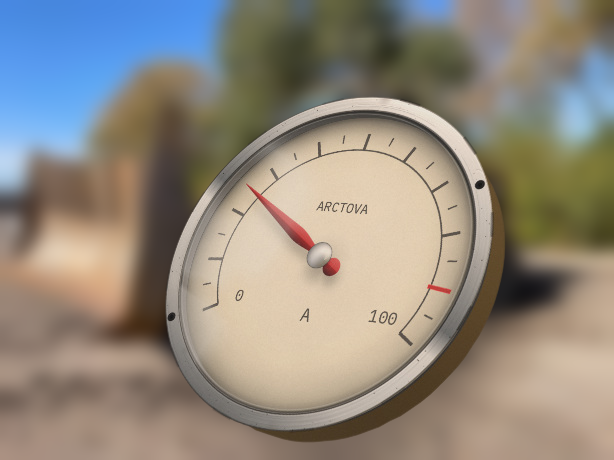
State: 25 A
